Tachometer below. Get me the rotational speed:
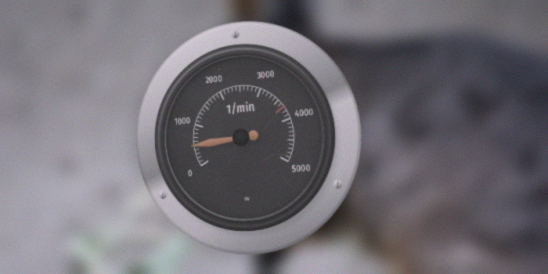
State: 500 rpm
